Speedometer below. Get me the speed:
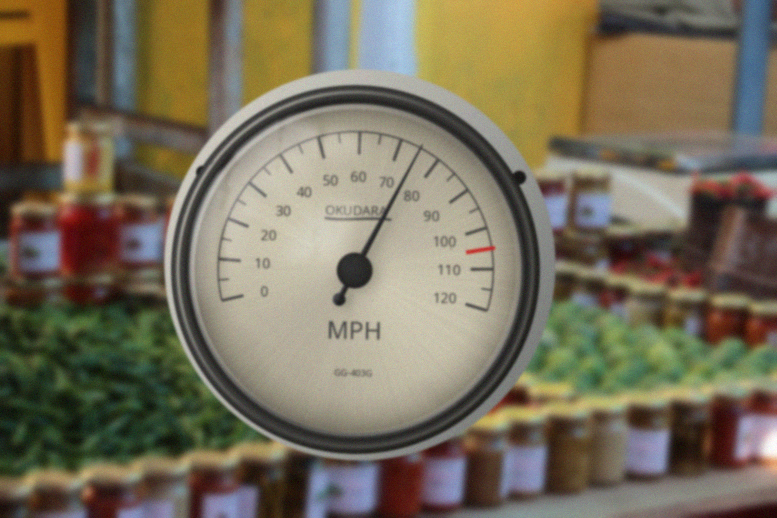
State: 75 mph
